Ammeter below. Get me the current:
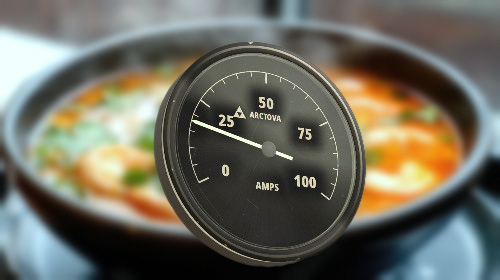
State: 17.5 A
